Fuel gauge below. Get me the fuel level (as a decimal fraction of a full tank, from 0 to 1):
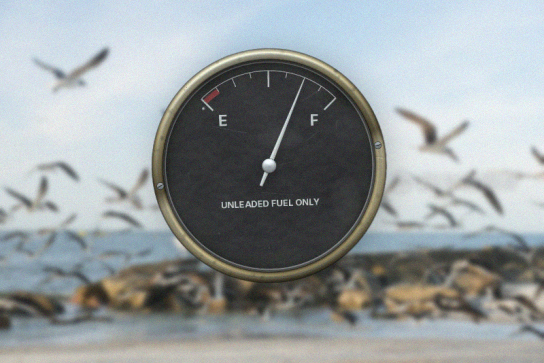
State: 0.75
